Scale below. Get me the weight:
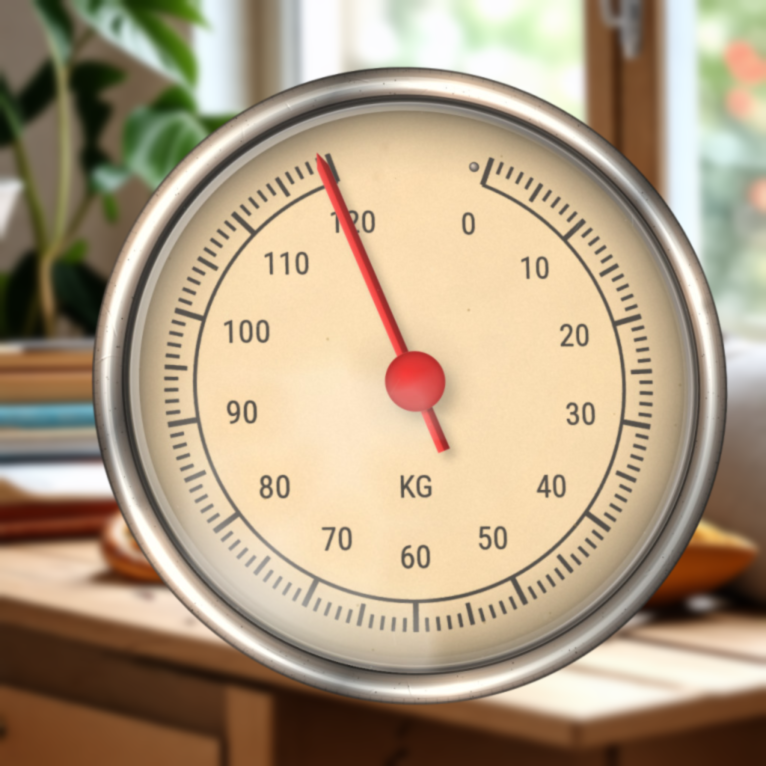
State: 119 kg
